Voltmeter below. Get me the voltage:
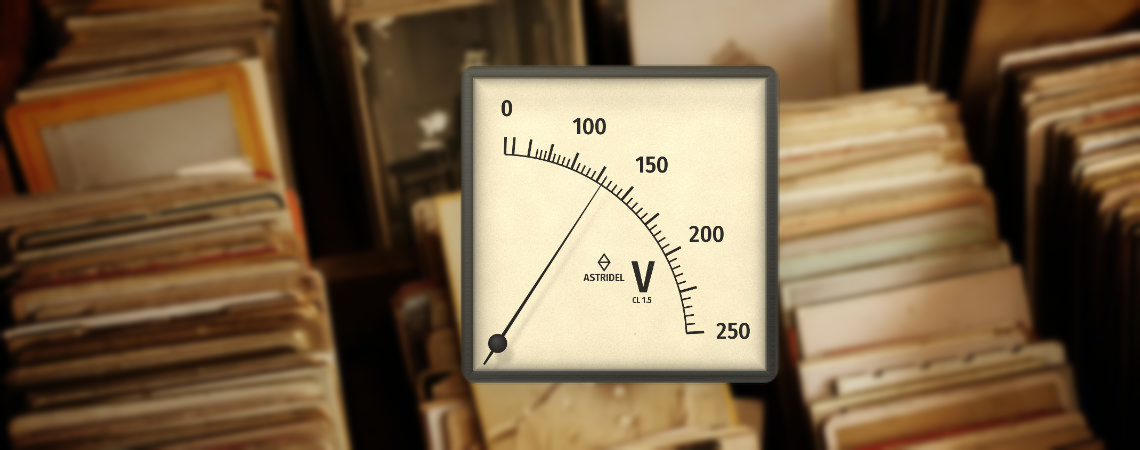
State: 130 V
